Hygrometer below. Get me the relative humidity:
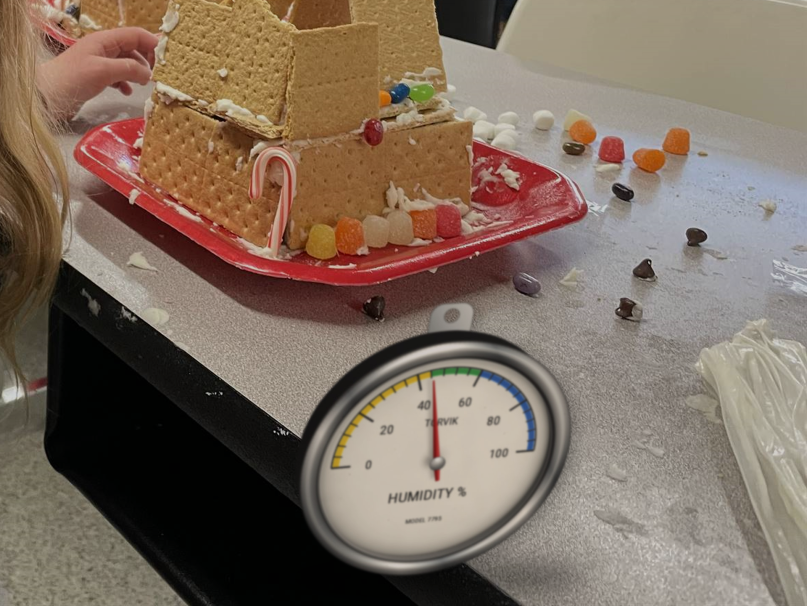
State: 44 %
